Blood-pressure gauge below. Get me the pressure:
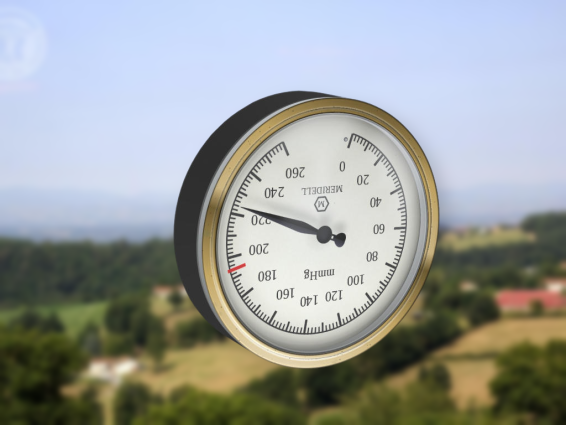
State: 224 mmHg
